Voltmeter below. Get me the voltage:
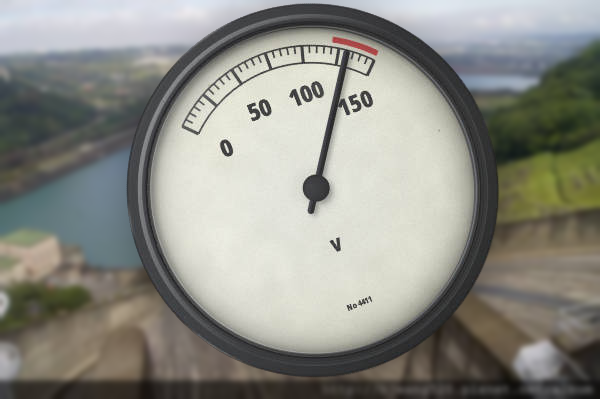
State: 130 V
